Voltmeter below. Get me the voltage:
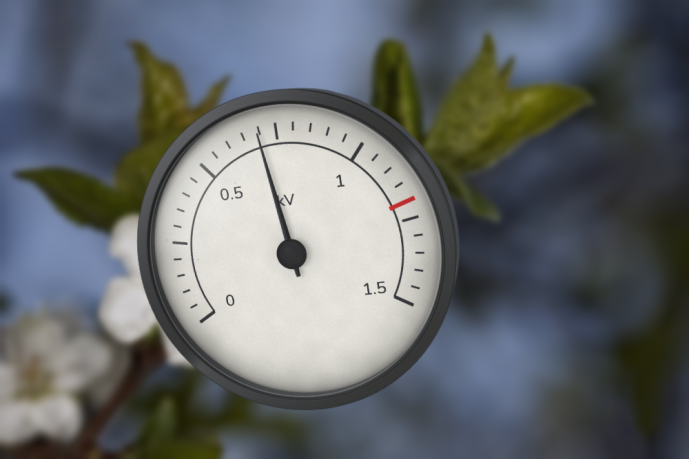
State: 0.7 kV
